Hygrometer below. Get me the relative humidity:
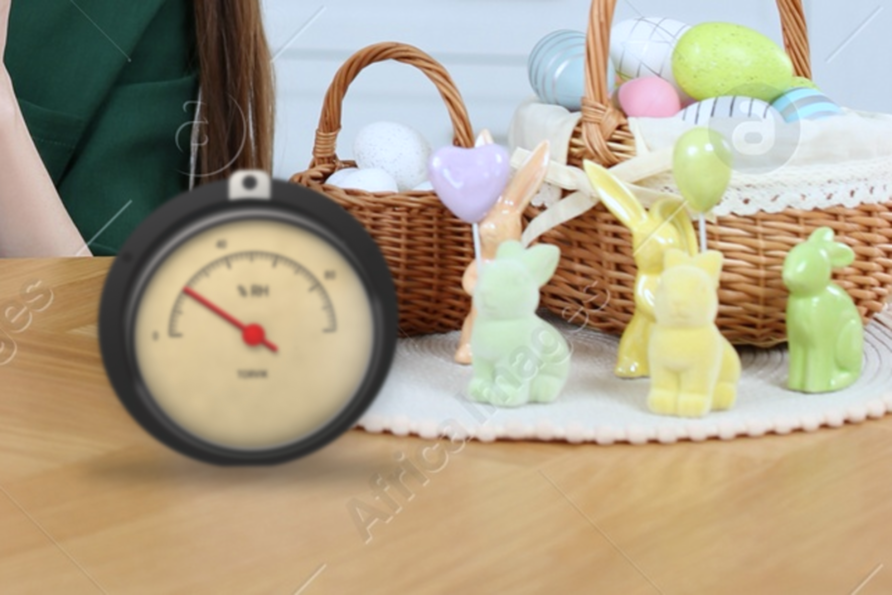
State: 20 %
